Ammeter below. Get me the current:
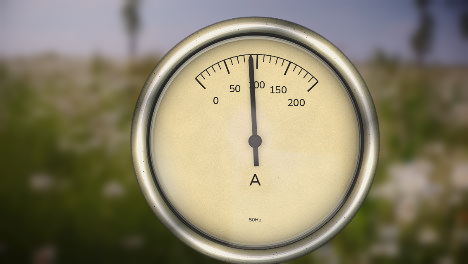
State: 90 A
